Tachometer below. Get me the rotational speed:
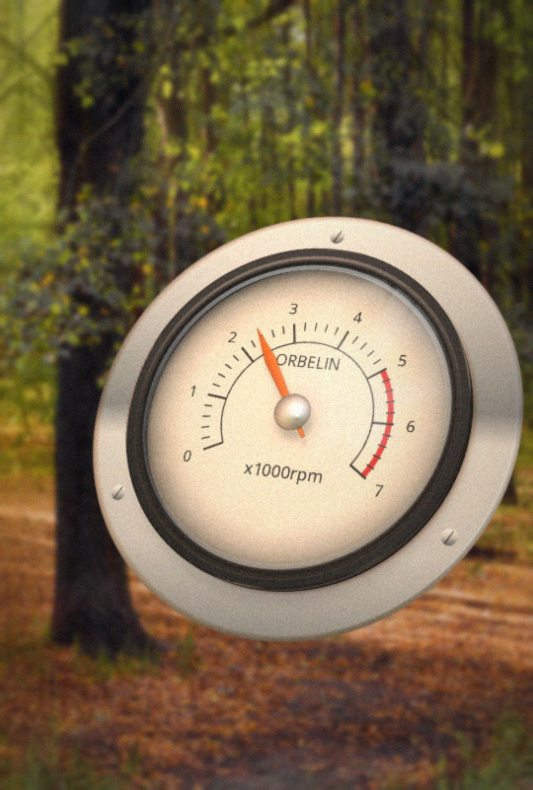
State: 2400 rpm
